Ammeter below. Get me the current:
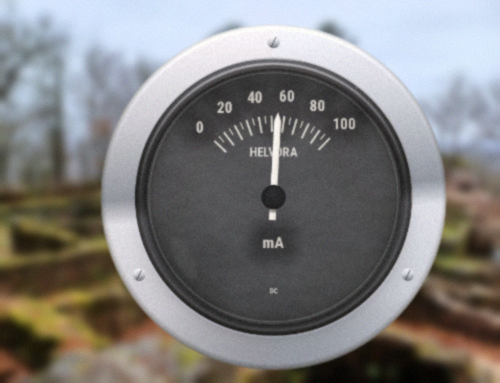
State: 55 mA
